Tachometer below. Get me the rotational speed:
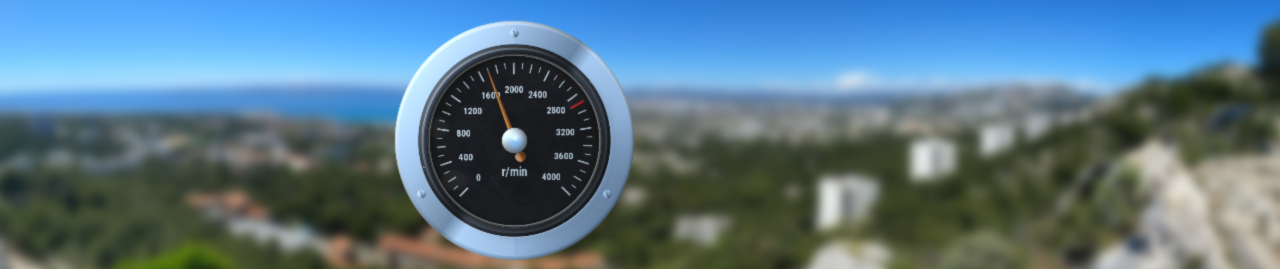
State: 1700 rpm
